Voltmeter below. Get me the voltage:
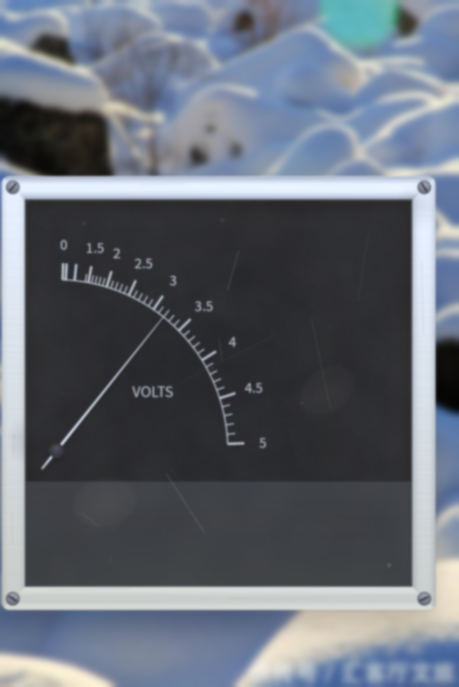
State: 3.2 V
